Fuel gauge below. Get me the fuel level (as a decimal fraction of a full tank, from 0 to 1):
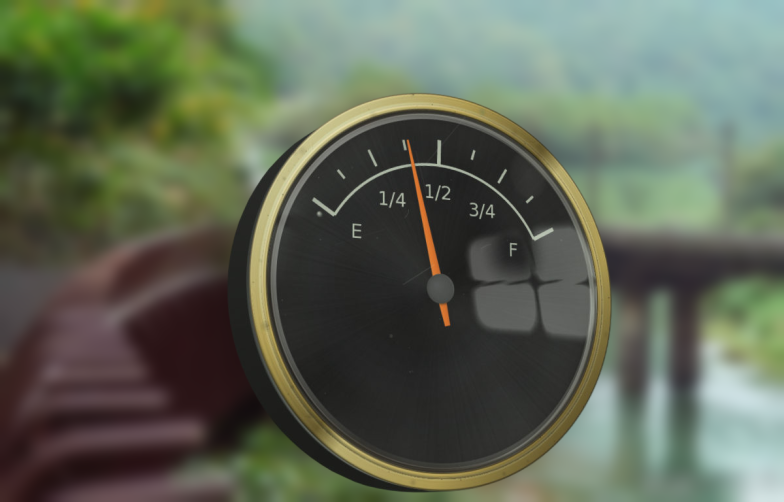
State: 0.375
